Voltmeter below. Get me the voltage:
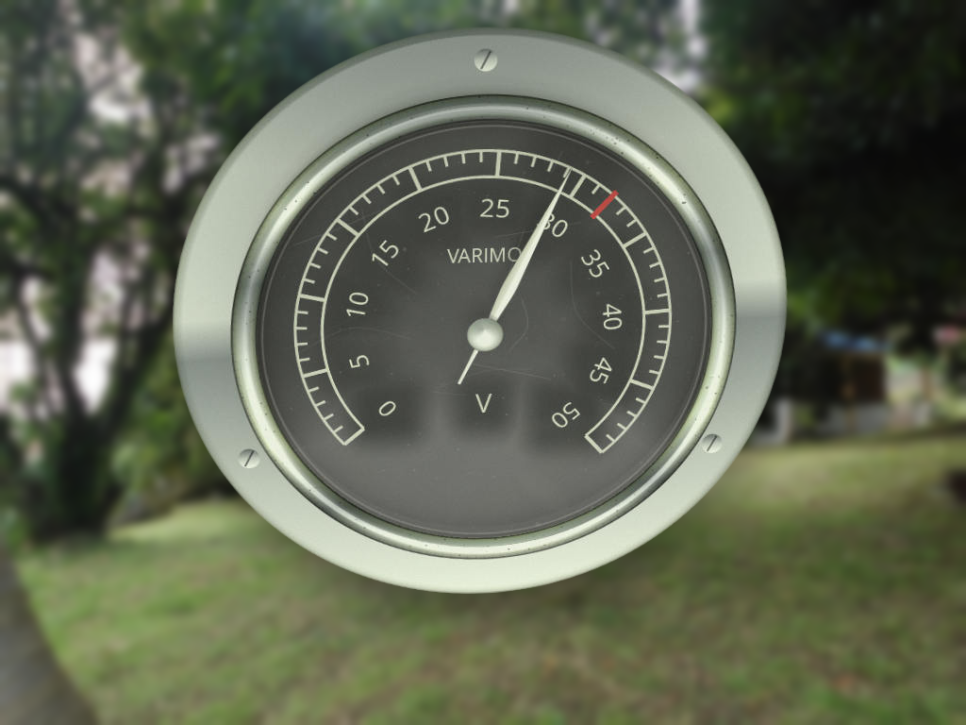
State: 29 V
